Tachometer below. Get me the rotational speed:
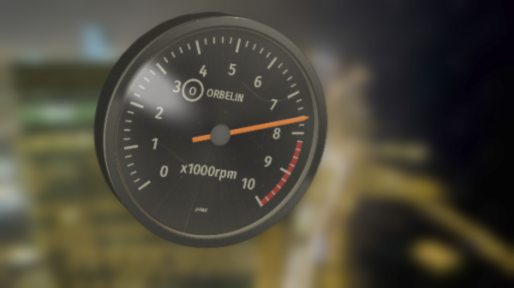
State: 7600 rpm
